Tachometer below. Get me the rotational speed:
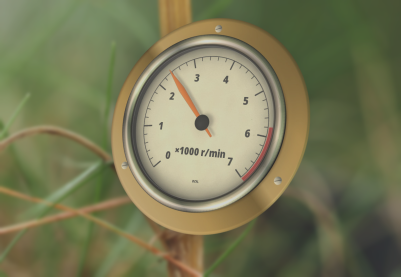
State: 2400 rpm
